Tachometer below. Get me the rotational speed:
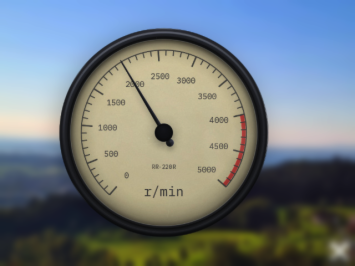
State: 2000 rpm
